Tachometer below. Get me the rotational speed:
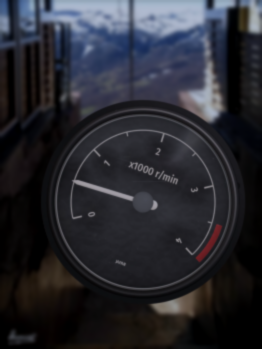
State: 500 rpm
